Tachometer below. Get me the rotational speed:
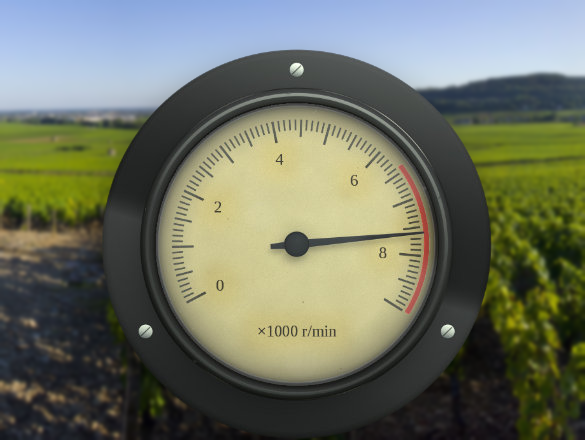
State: 7600 rpm
